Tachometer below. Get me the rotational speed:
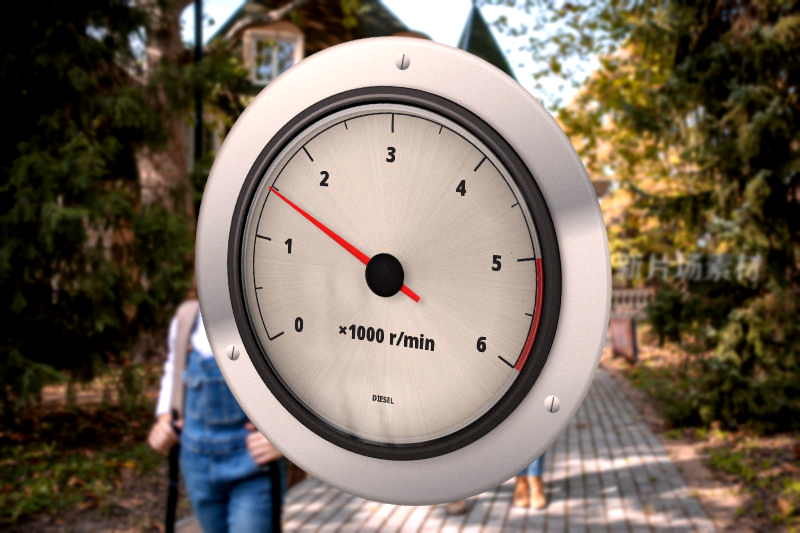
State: 1500 rpm
